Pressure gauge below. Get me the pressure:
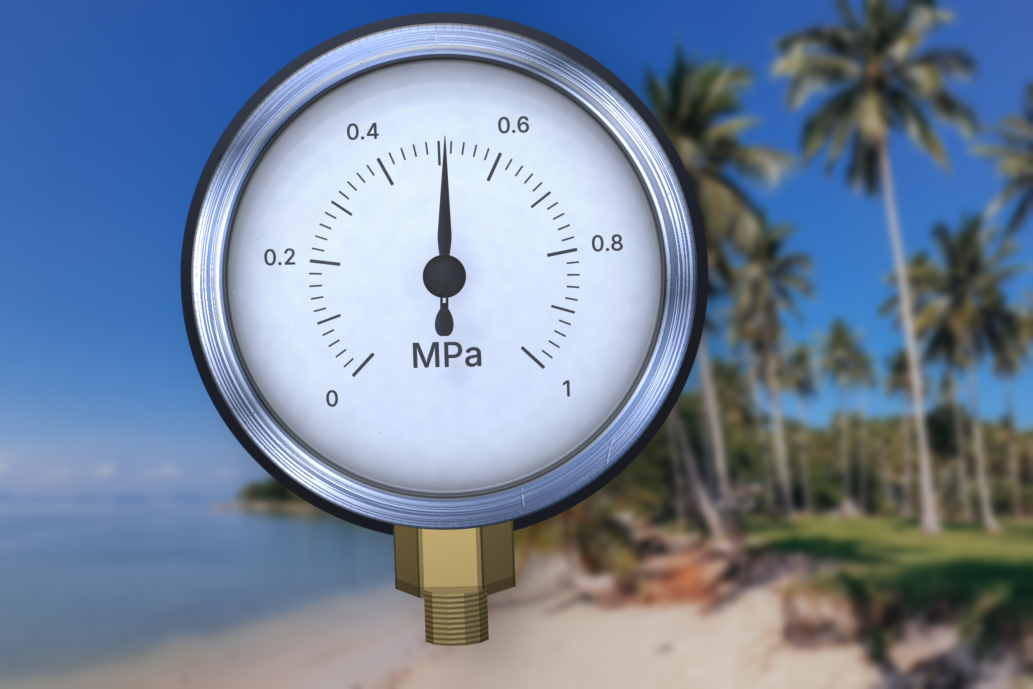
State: 0.51 MPa
